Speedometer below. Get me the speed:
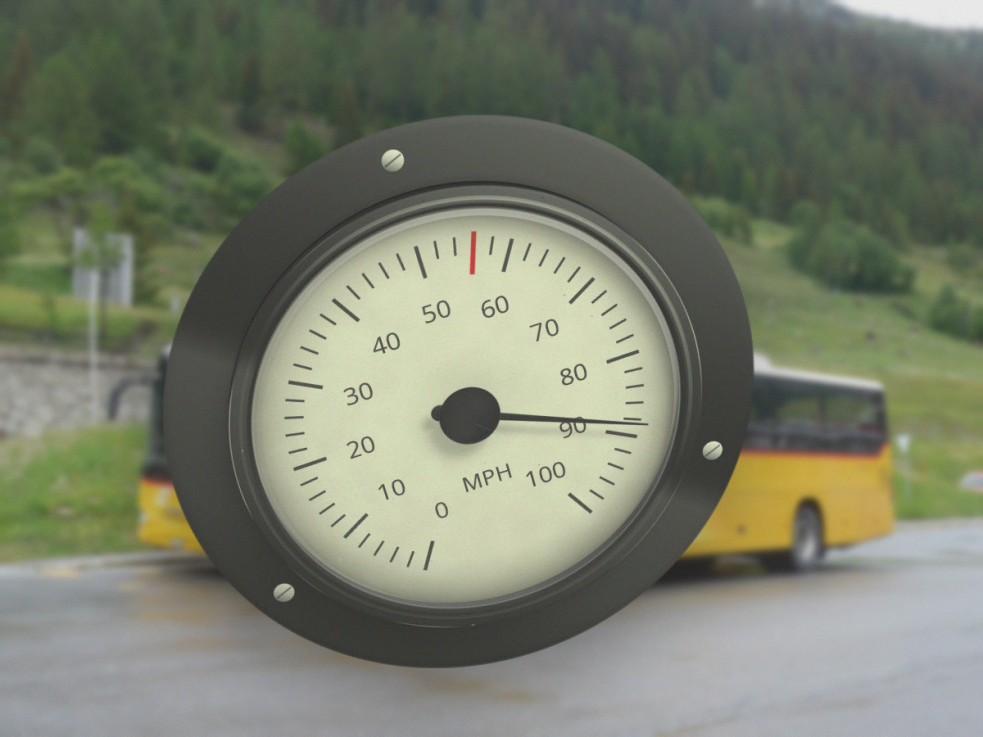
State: 88 mph
